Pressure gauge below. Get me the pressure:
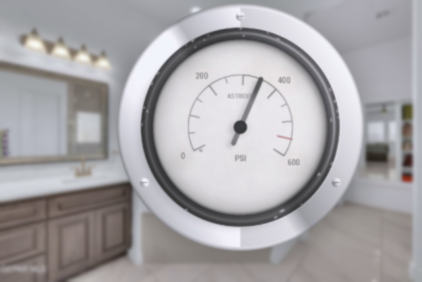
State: 350 psi
